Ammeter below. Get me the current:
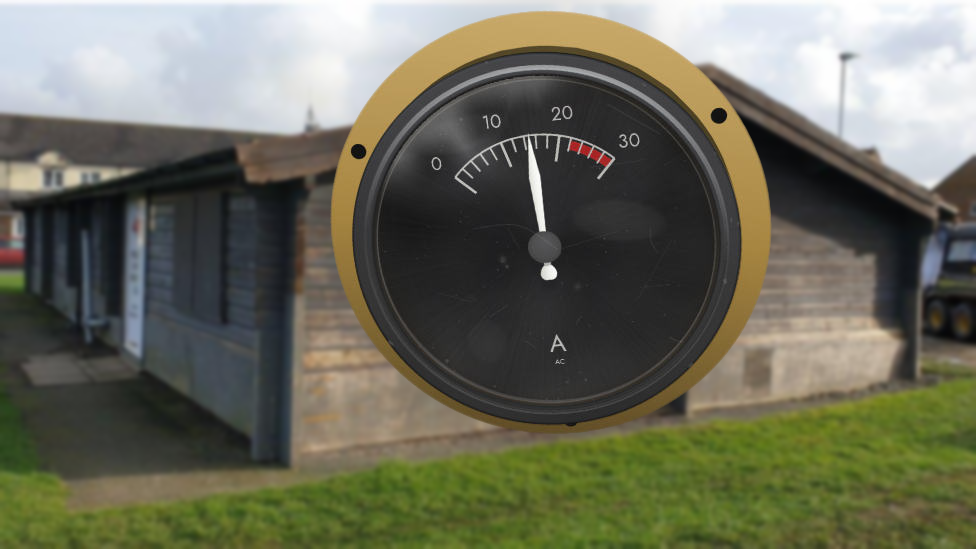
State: 15 A
